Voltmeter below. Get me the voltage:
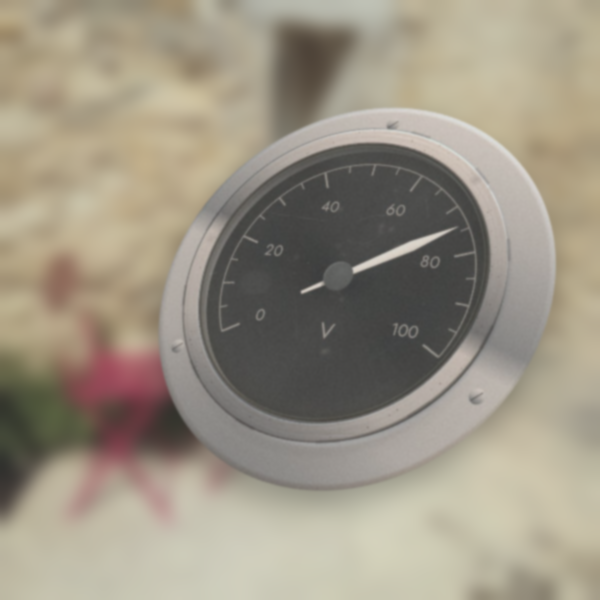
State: 75 V
